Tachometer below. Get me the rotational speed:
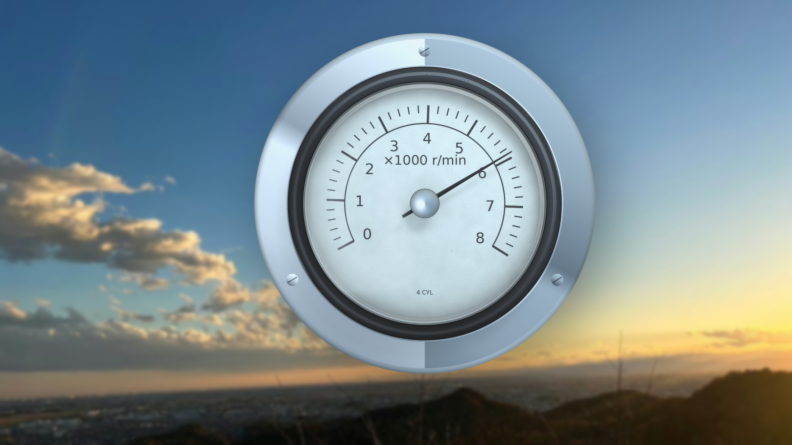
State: 5900 rpm
